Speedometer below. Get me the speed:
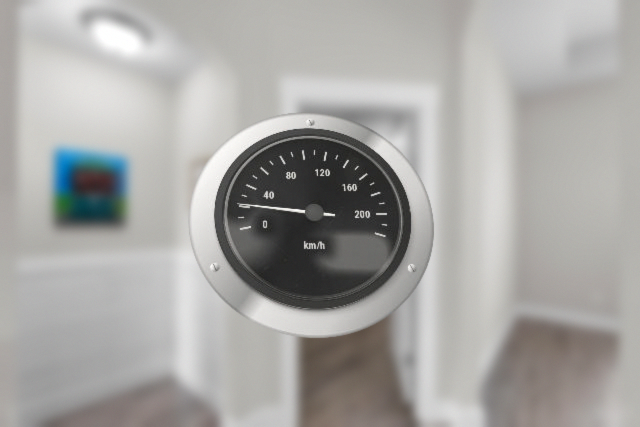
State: 20 km/h
